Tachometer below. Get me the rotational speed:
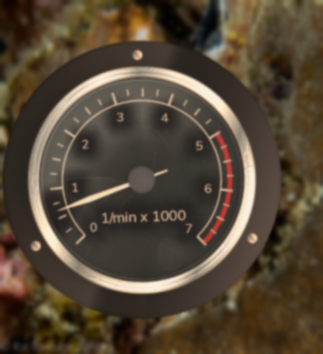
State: 625 rpm
